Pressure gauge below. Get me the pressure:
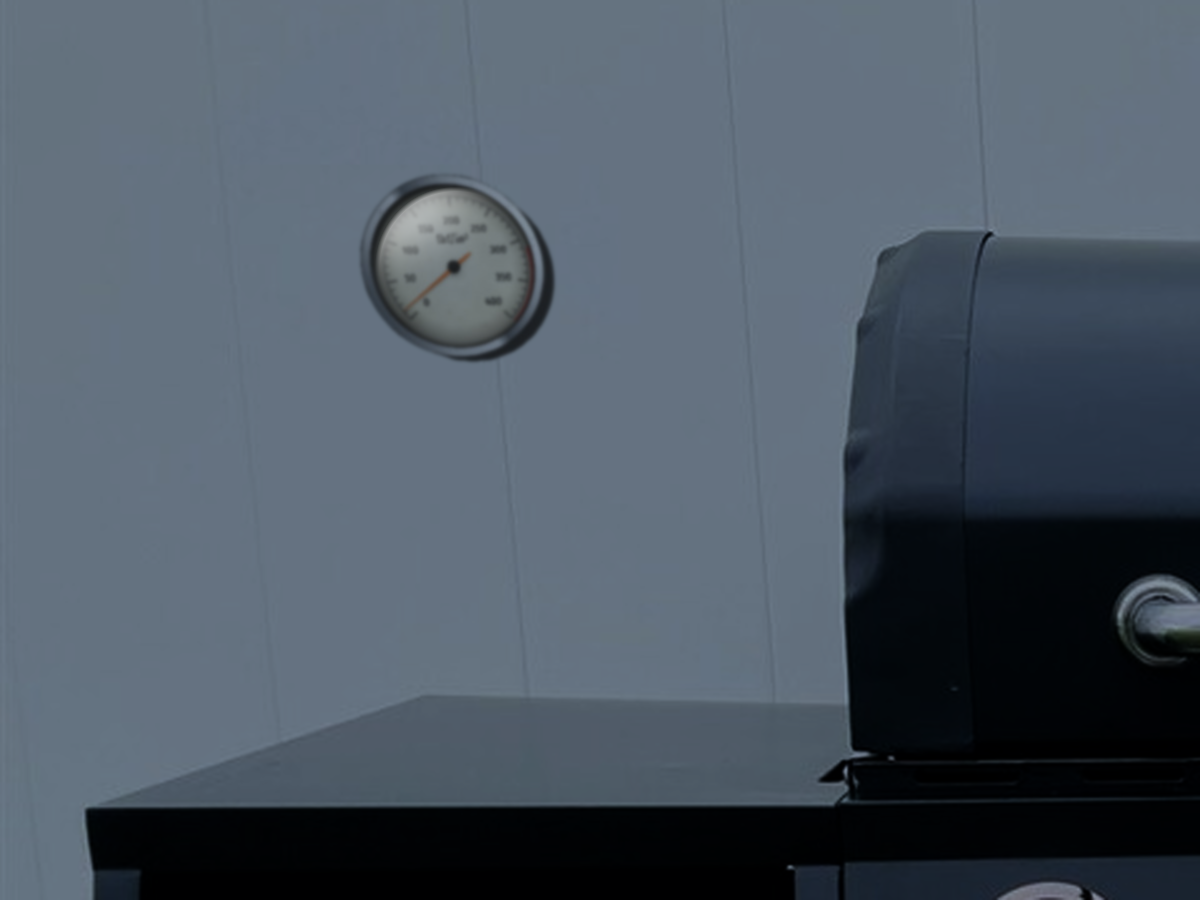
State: 10 psi
